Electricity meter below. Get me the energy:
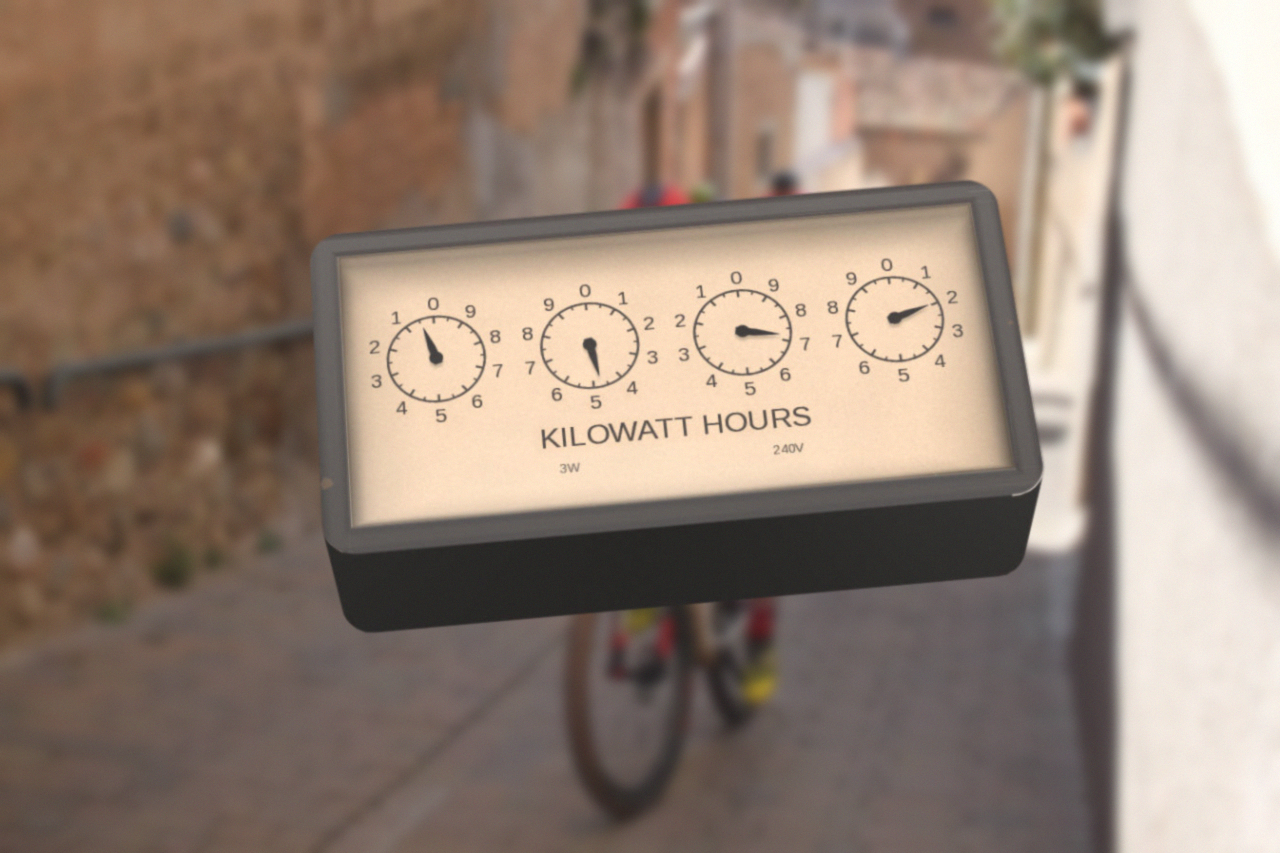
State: 472 kWh
